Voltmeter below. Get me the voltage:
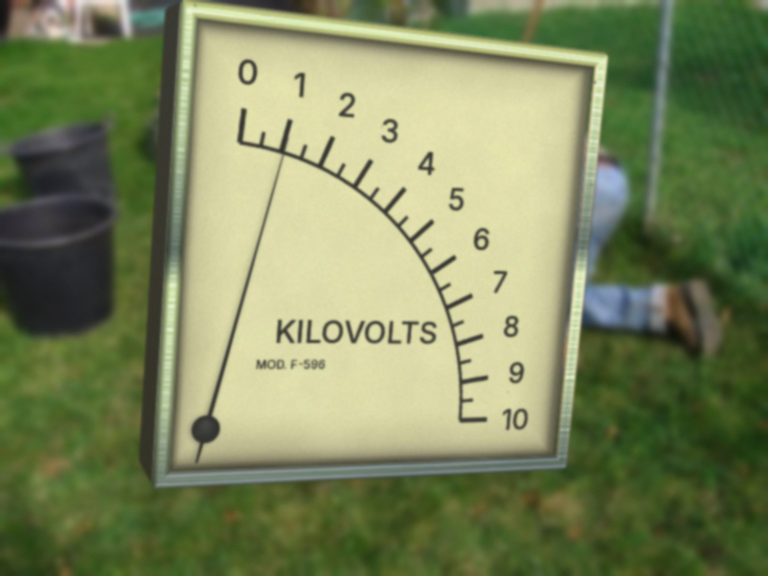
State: 1 kV
